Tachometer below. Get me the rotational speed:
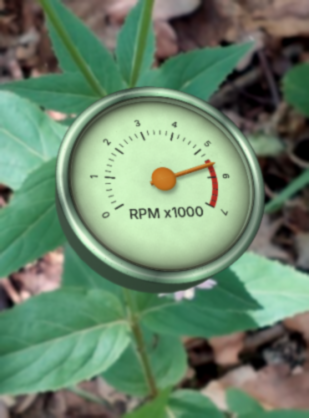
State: 5600 rpm
